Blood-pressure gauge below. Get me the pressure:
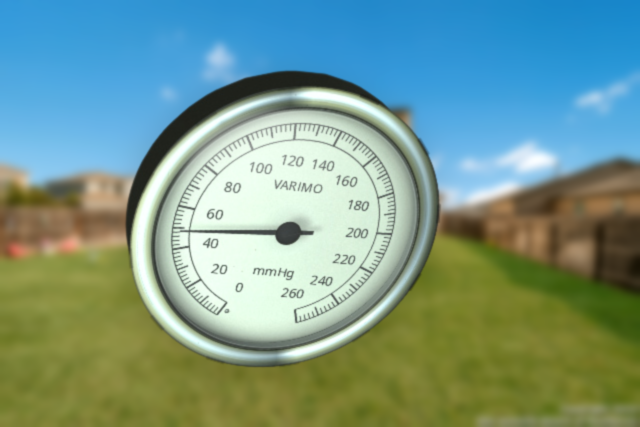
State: 50 mmHg
